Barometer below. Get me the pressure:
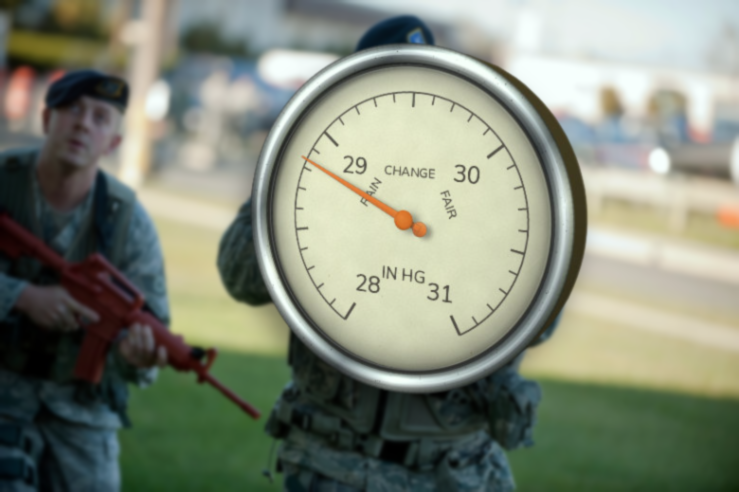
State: 28.85 inHg
